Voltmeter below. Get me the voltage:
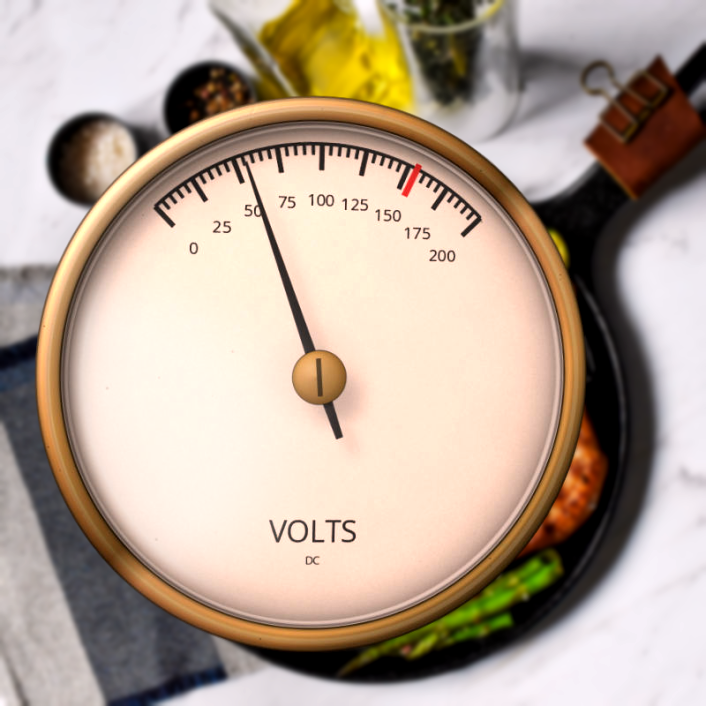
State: 55 V
